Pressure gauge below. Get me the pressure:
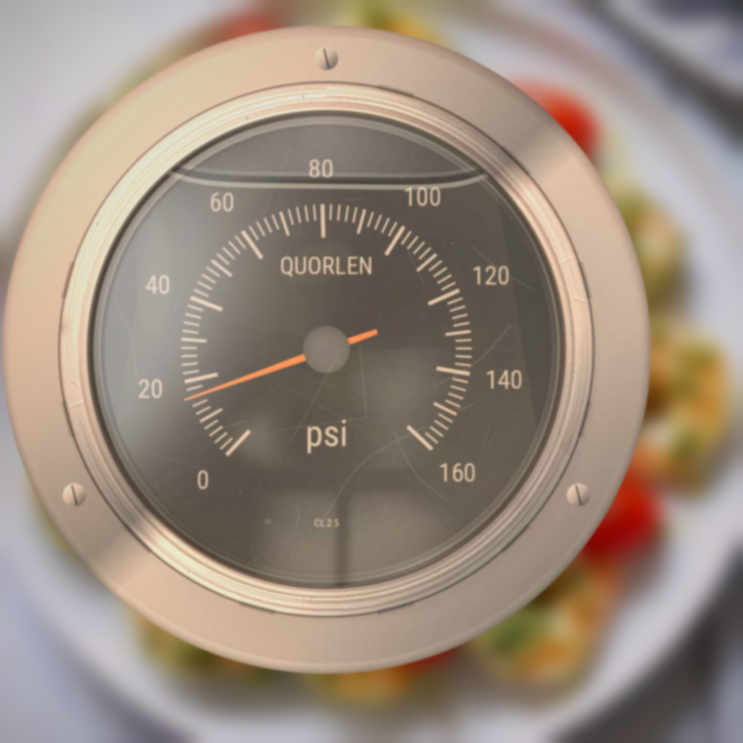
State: 16 psi
